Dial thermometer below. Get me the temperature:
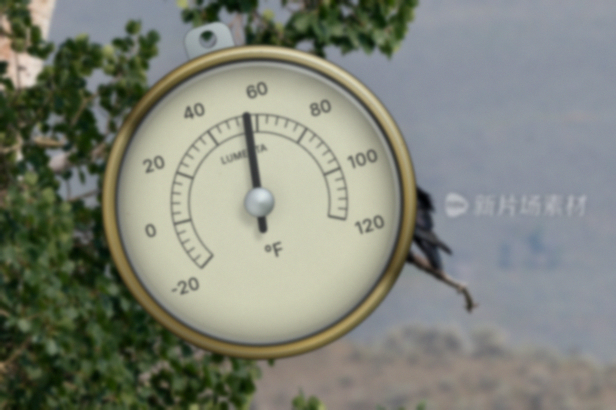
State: 56 °F
